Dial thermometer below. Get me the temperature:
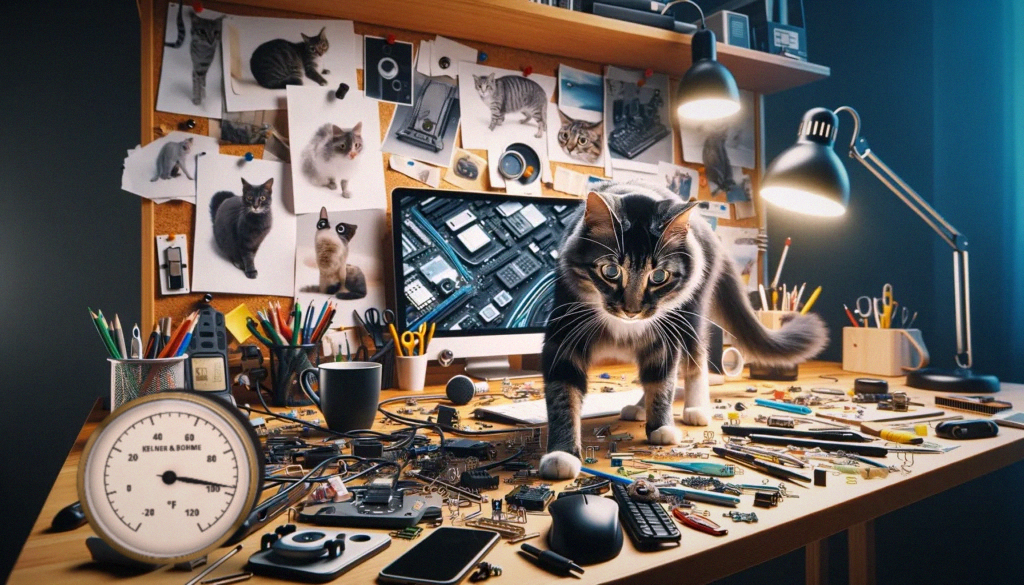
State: 96 °F
